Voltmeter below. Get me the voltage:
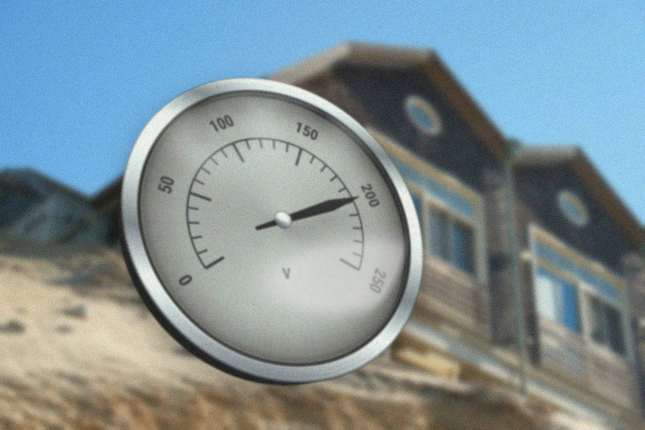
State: 200 V
